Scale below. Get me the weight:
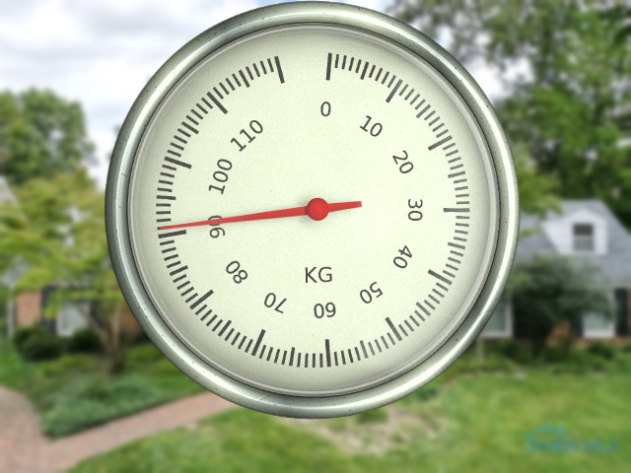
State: 91 kg
